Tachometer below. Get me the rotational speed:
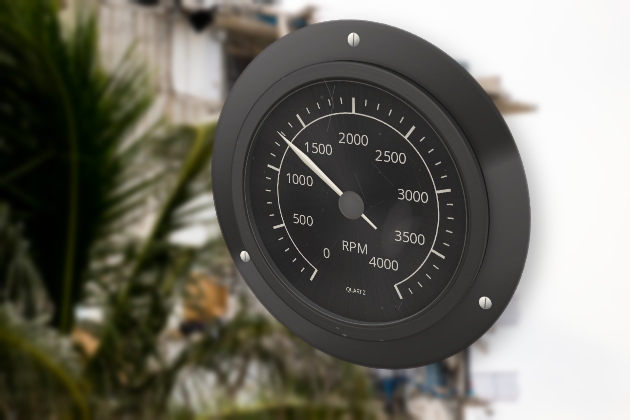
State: 1300 rpm
